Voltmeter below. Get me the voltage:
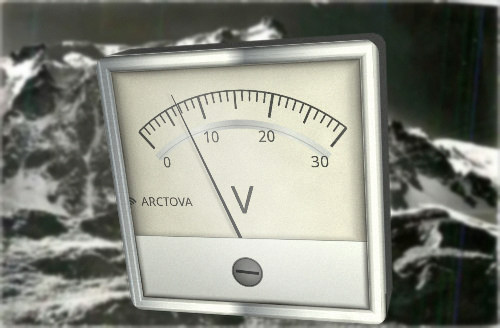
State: 7 V
